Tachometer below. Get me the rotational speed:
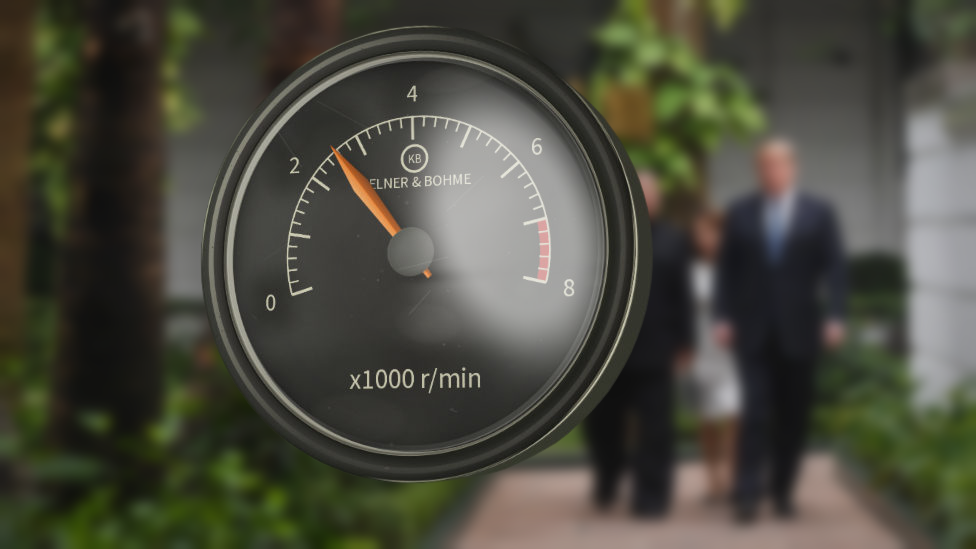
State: 2600 rpm
